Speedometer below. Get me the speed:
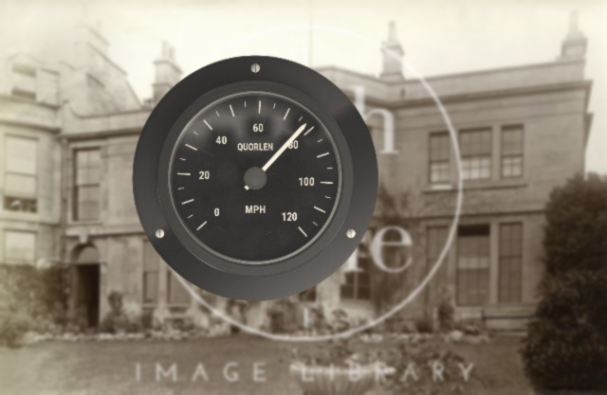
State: 77.5 mph
